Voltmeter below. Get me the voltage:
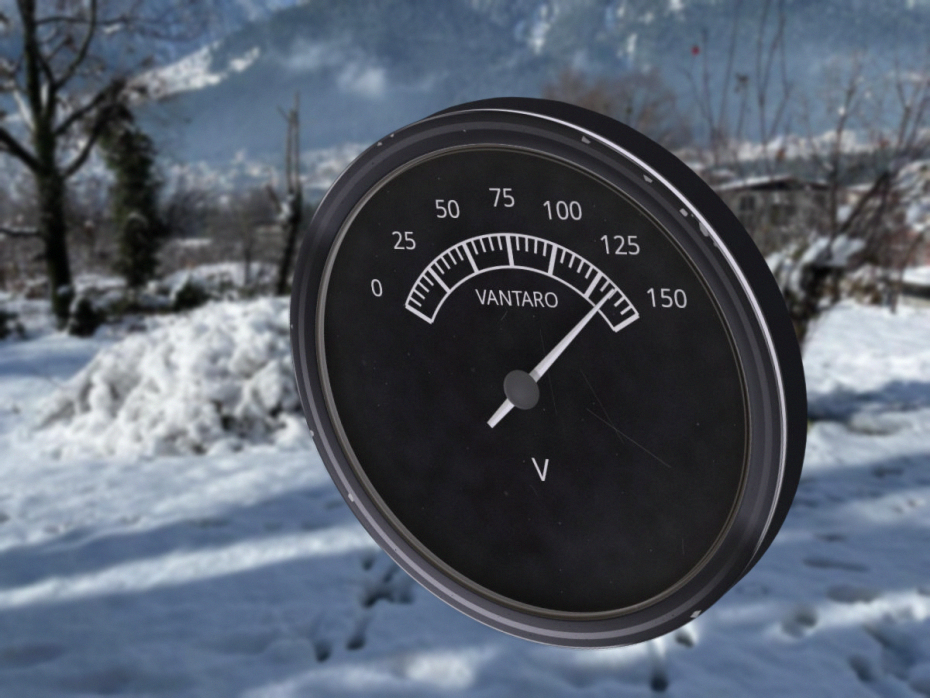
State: 135 V
